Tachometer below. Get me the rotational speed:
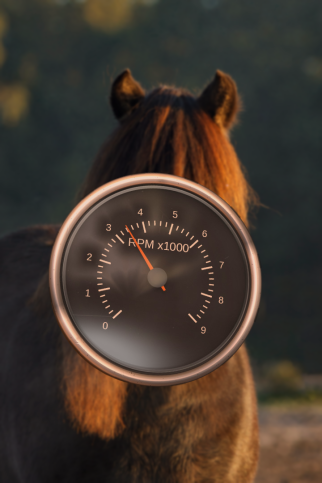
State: 3400 rpm
